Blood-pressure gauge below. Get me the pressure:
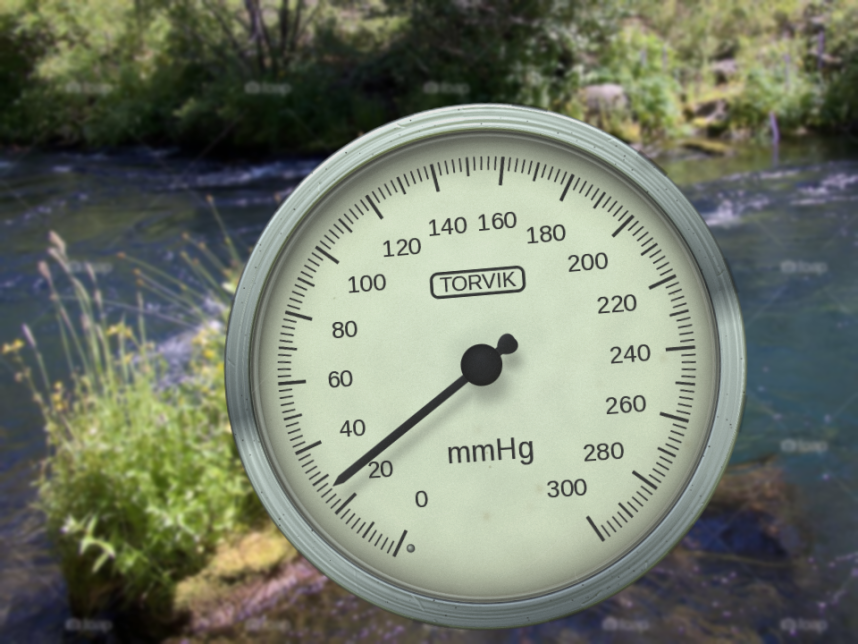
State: 26 mmHg
